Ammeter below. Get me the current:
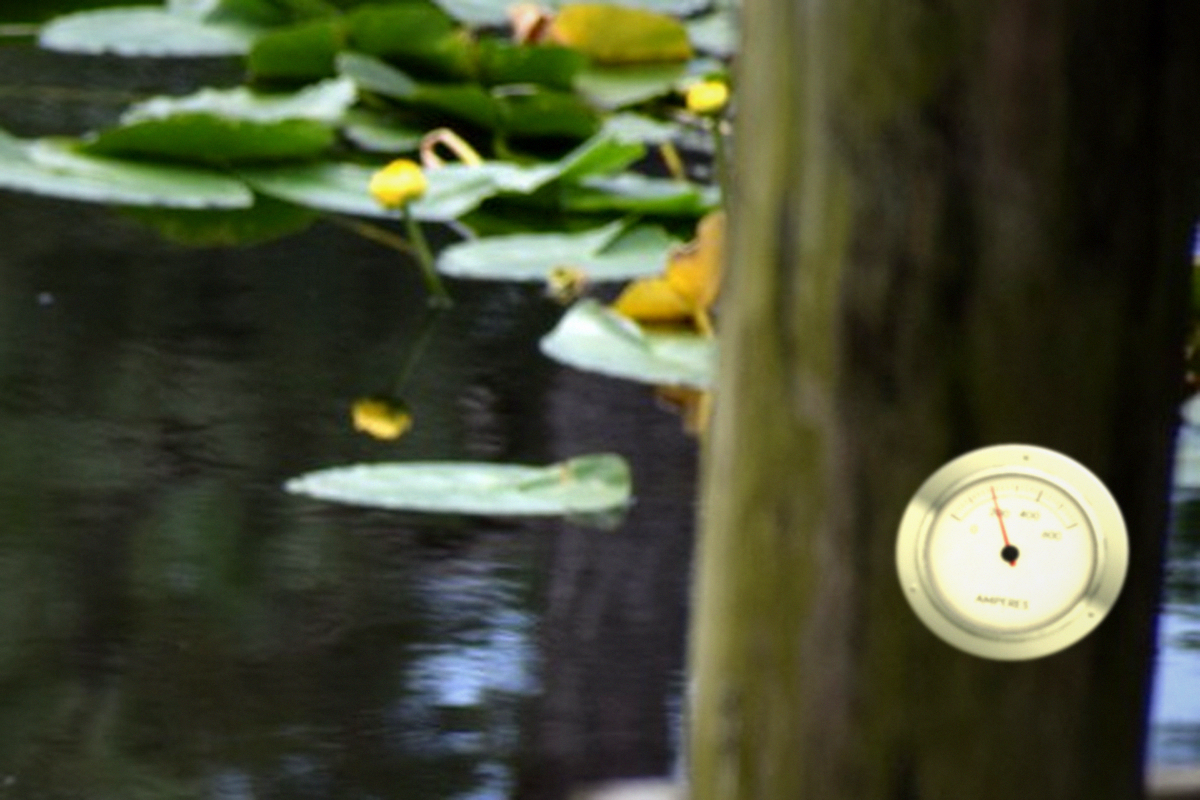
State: 200 A
